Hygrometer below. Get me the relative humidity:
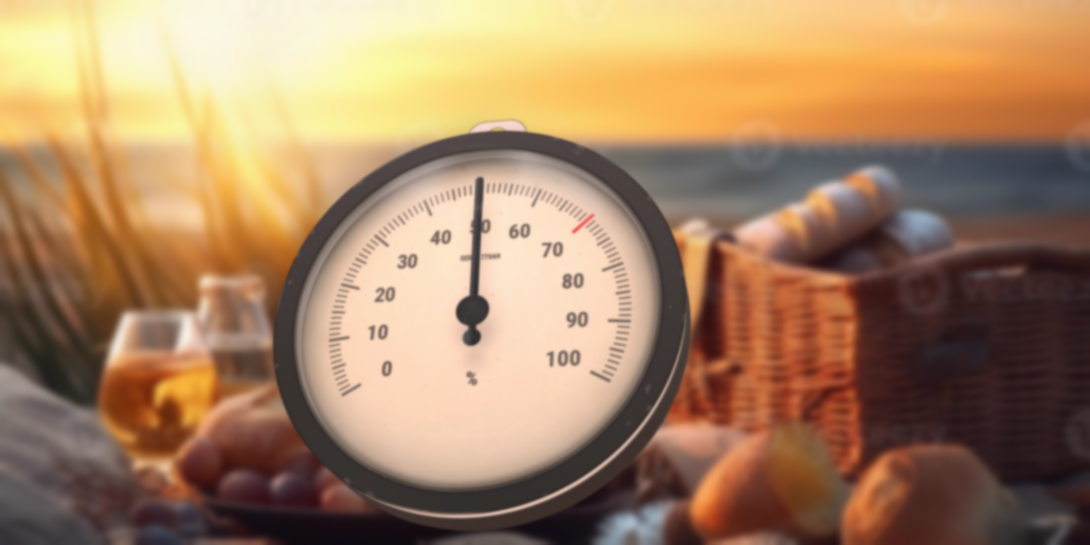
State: 50 %
